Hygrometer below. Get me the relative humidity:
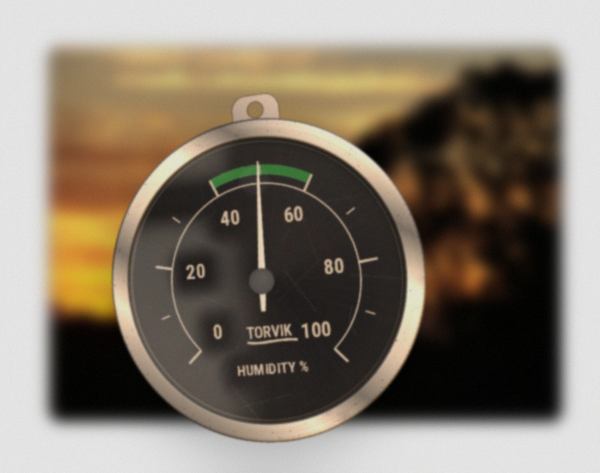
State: 50 %
